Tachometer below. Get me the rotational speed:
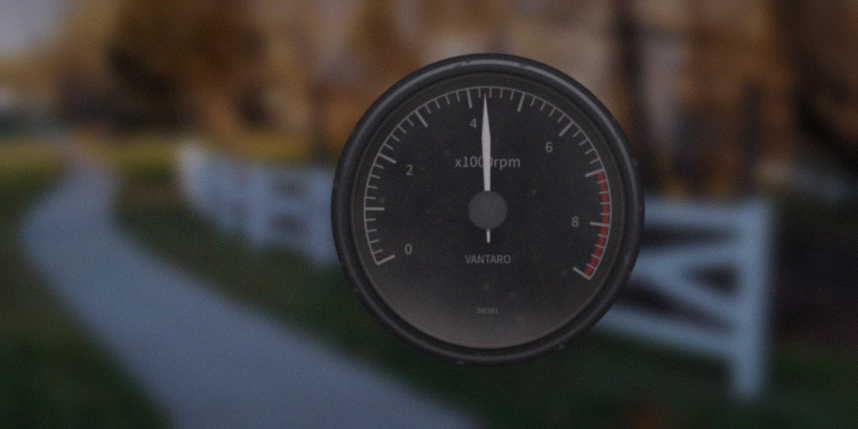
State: 4300 rpm
